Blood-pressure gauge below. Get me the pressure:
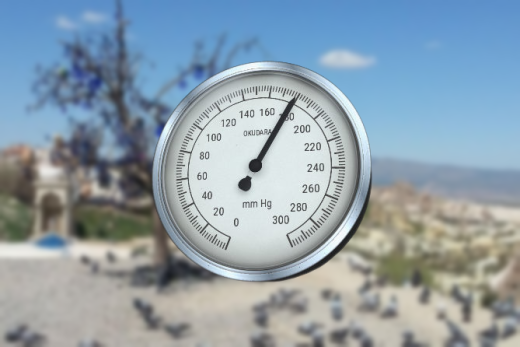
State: 180 mmHg
